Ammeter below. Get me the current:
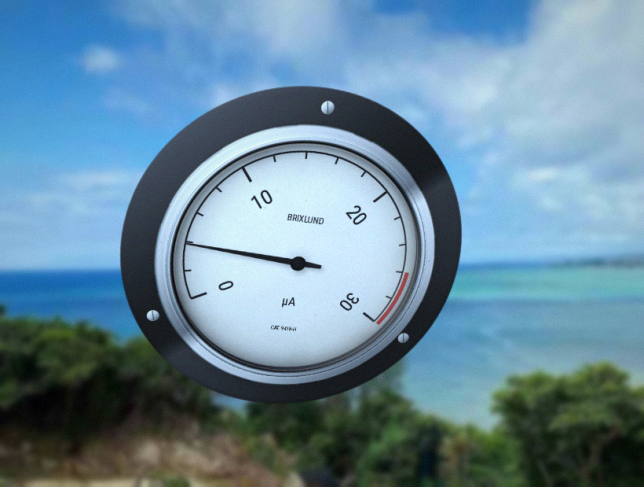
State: 4 µA
